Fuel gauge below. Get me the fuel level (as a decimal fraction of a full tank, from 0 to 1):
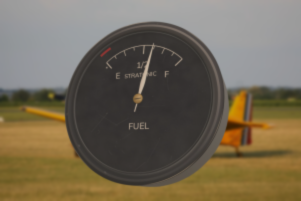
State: 0.625
